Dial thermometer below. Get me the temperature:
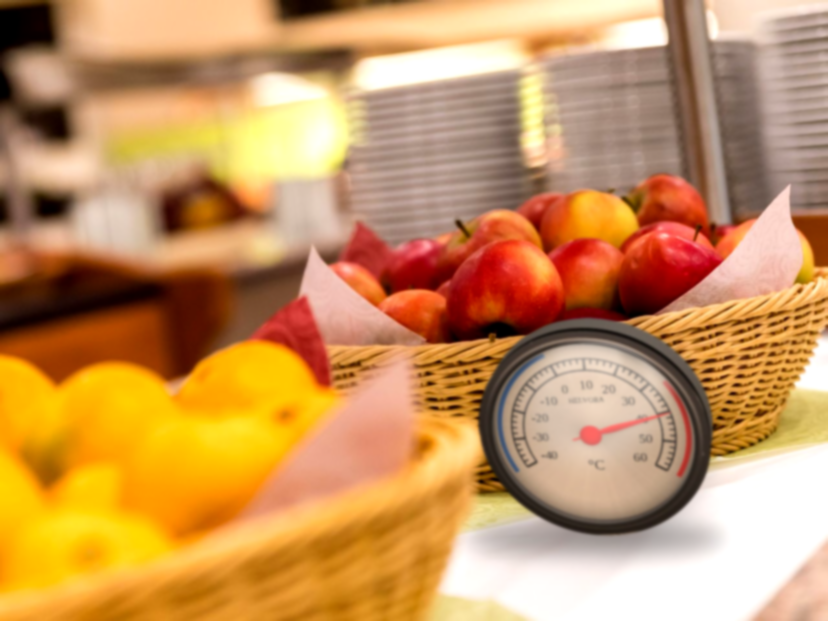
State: 40 °C
